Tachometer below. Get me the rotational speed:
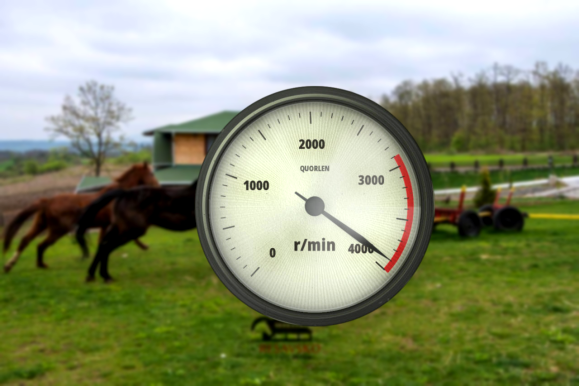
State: 3900 rpm
